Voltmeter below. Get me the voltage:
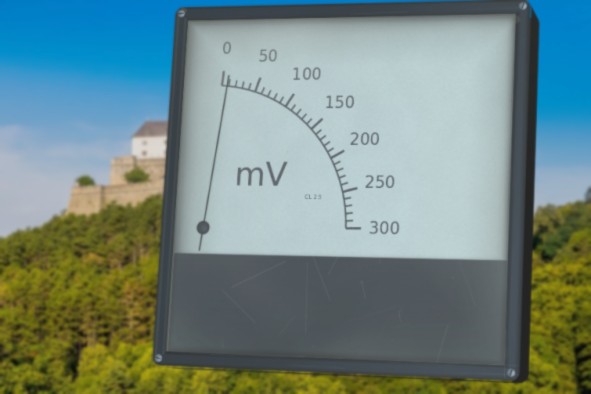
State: 10 mV
